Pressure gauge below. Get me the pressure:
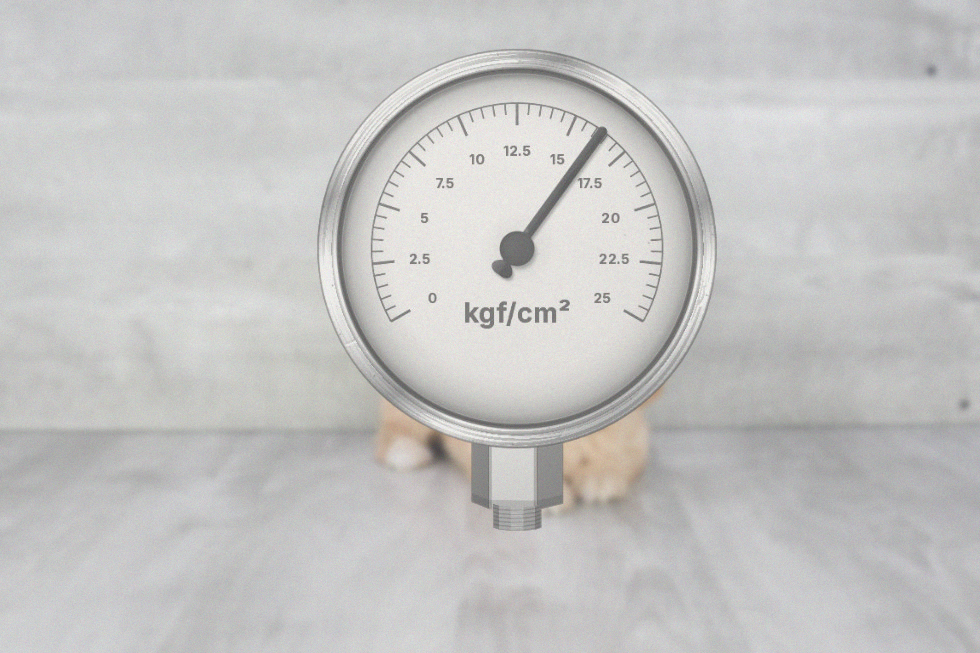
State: 16.25 kg/cm²
